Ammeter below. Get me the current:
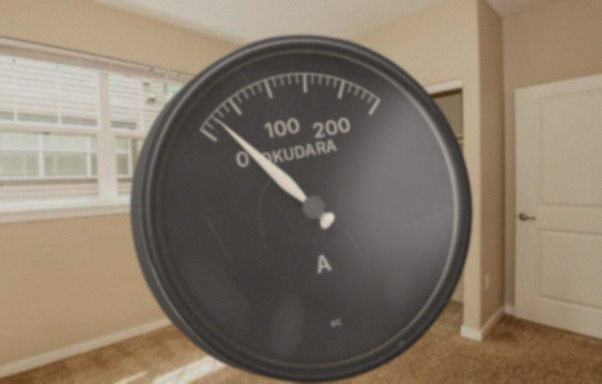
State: 20 A
